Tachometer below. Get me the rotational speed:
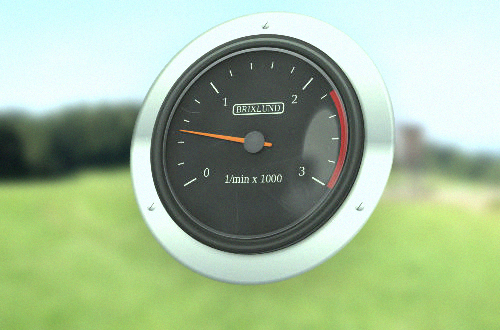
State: 500 rpm
